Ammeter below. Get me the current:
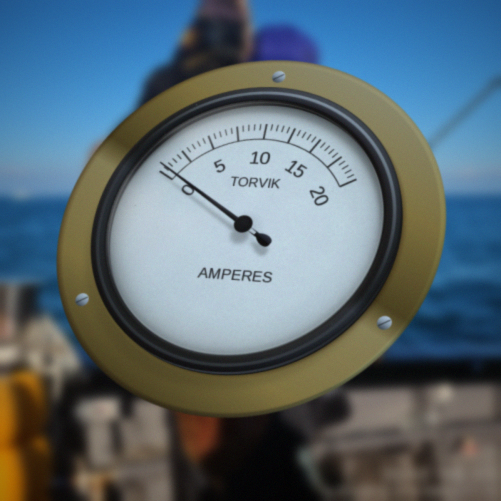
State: 0.5 A
